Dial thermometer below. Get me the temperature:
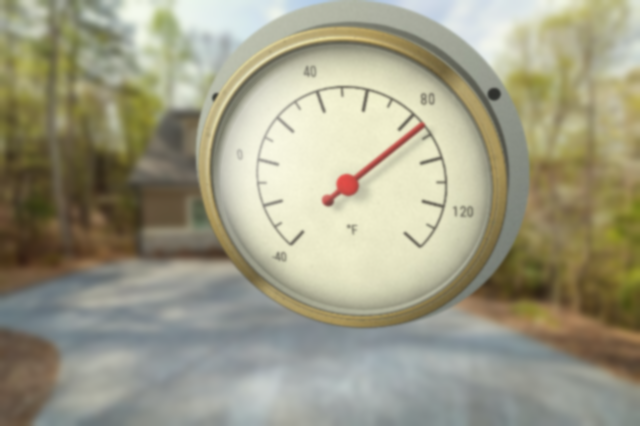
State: 85 °F
